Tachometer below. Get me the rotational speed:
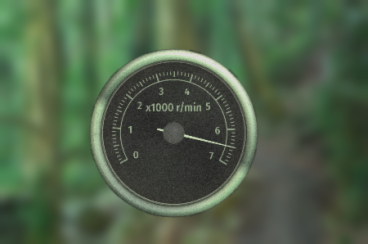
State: 6500 rpm
